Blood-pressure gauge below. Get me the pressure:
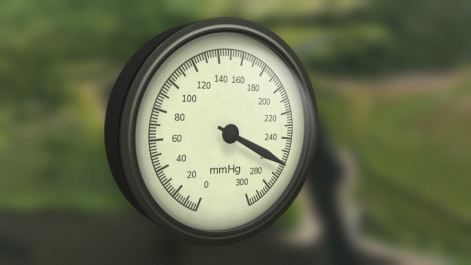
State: 260 mmHg
